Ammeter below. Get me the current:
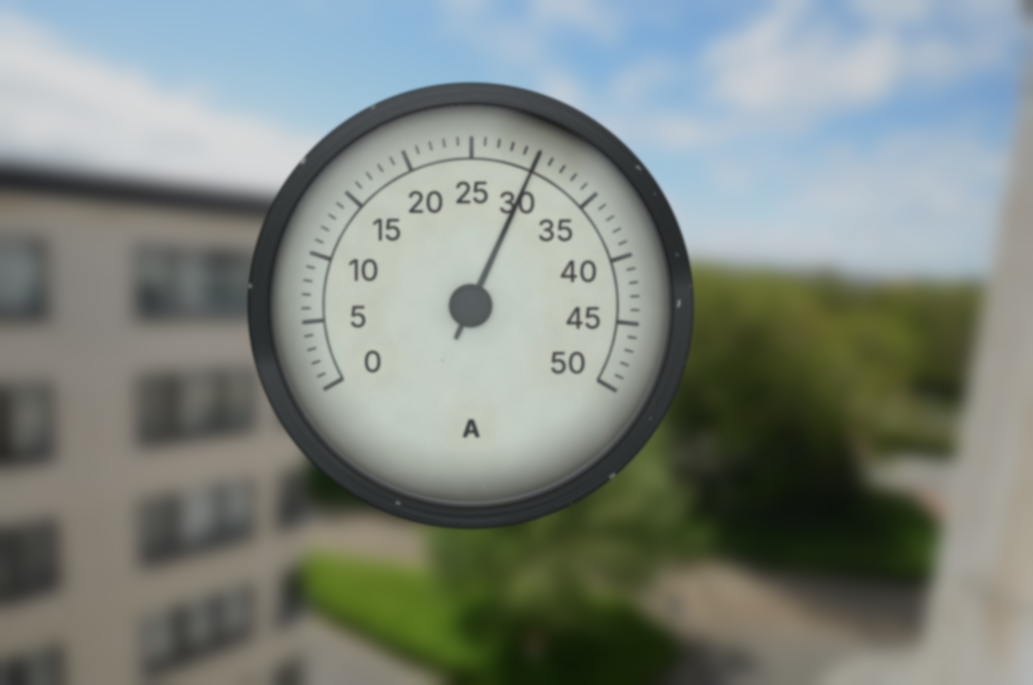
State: 30 A
